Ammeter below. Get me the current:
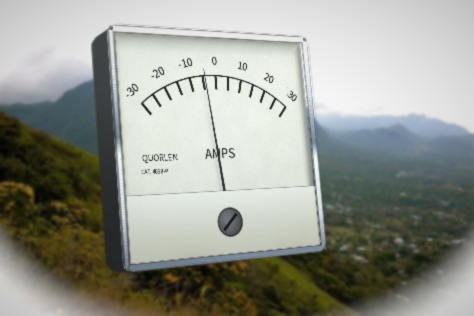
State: -5 A
